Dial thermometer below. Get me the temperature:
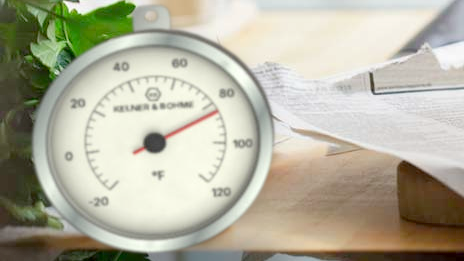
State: 84 °F
